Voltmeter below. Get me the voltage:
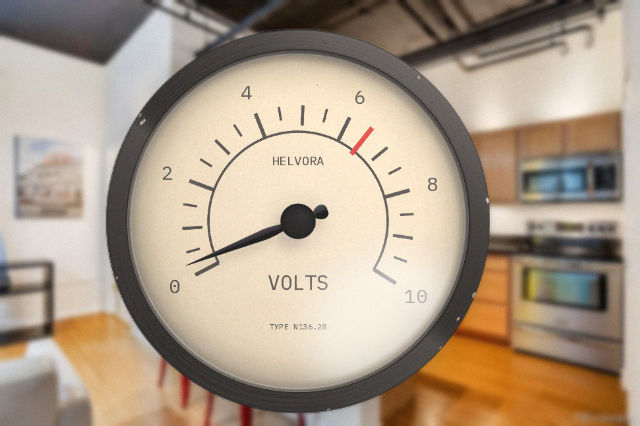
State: 0.25 V
